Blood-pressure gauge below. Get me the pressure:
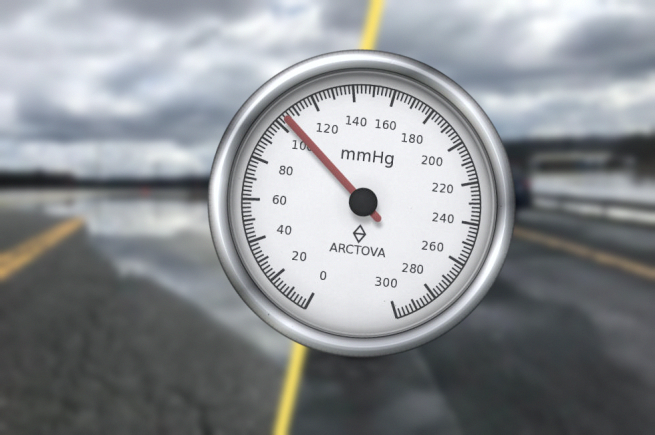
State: 104 mmHg
